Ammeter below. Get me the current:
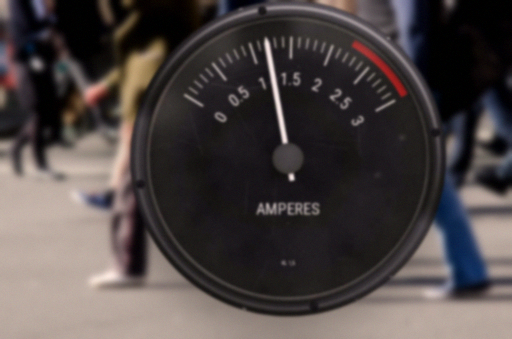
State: 1.2 A
